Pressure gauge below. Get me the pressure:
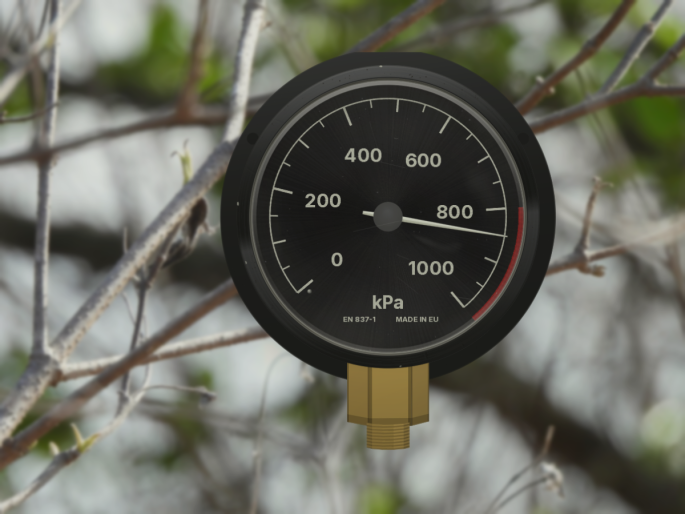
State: 850 kPa
